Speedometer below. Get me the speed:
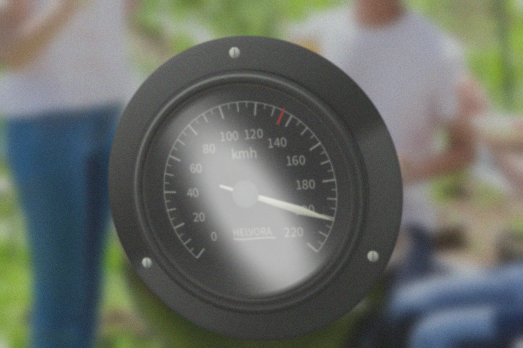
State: 200 km/h
